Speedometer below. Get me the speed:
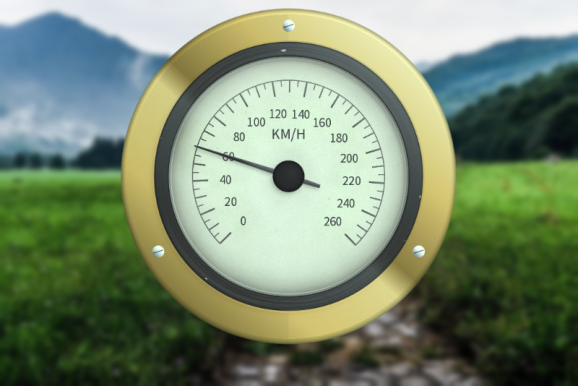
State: 60 km/h
